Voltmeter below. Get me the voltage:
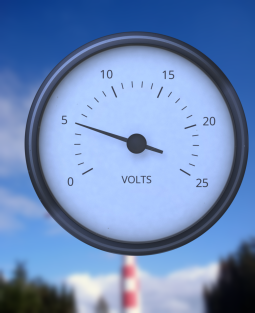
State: 5 V
